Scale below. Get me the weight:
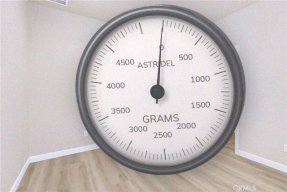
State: 0 g
